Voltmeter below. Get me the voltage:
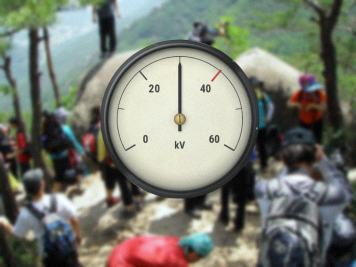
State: 30 kV
